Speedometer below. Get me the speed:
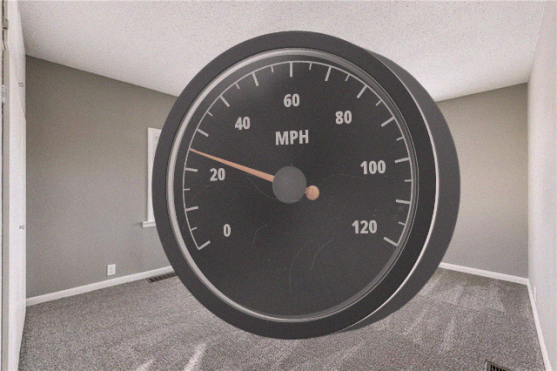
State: 25 mph
